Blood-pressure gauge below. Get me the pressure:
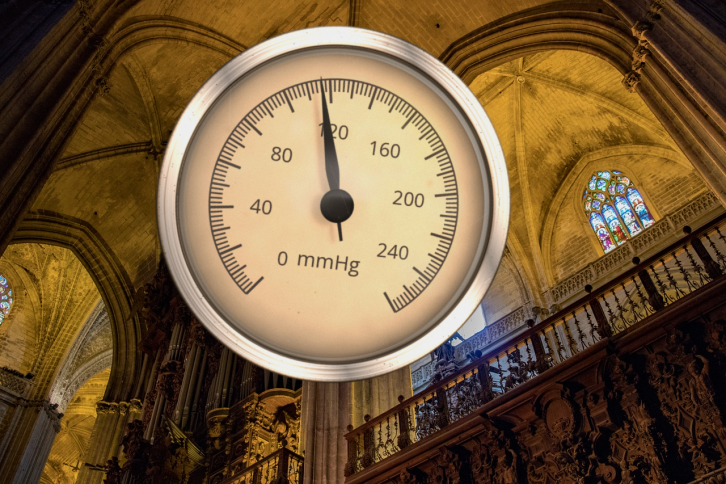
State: 116 mmHg
